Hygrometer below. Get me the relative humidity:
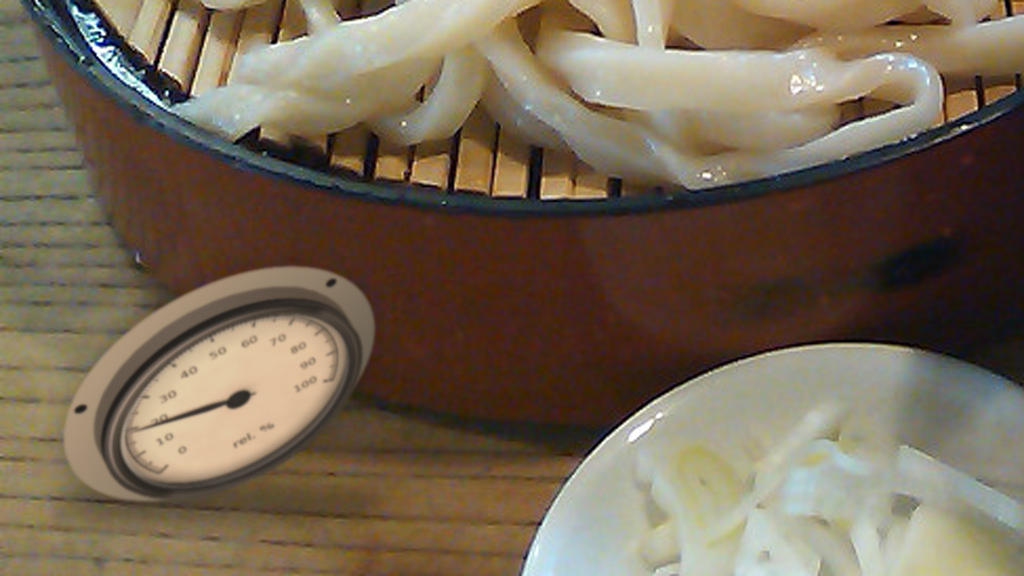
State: 20 %
